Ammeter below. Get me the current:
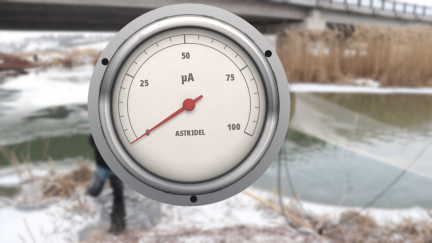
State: 0 µA
